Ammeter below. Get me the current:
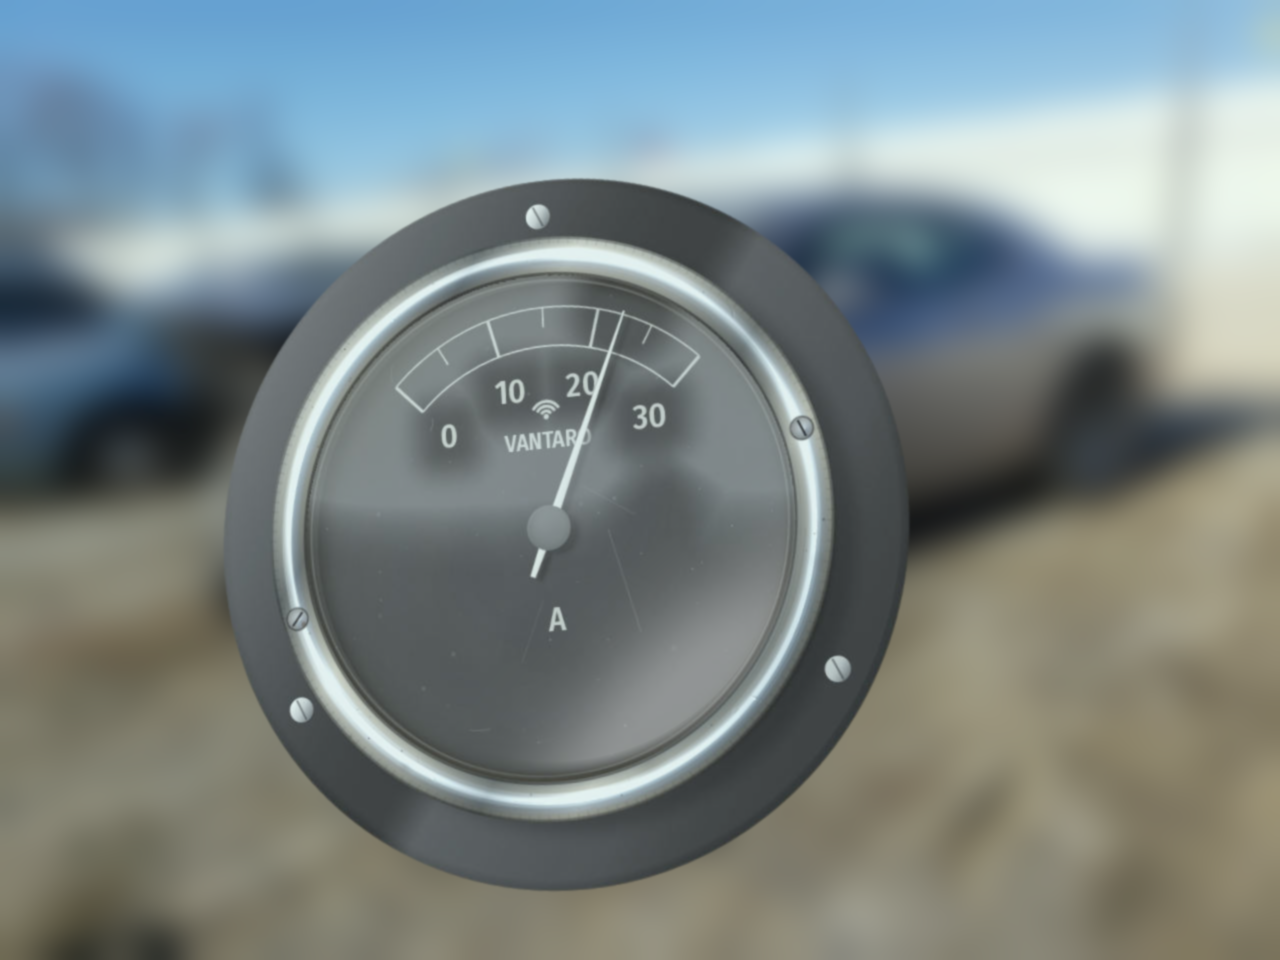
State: 22.5 A
